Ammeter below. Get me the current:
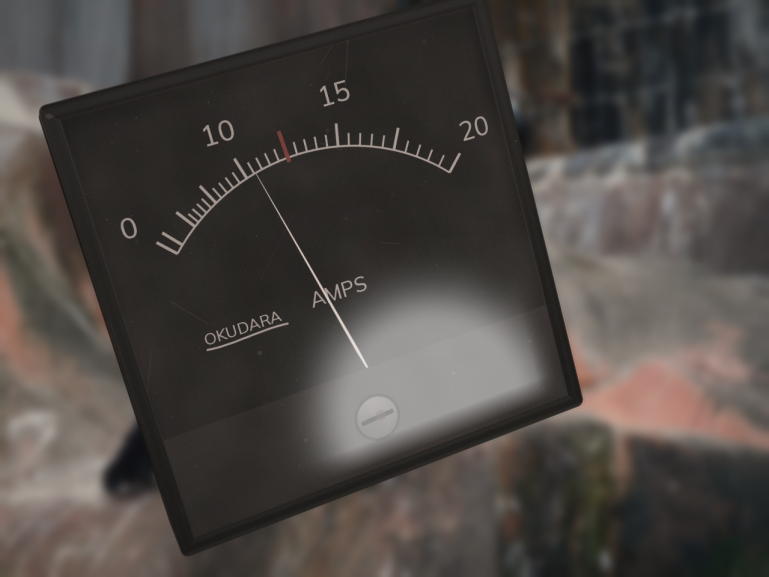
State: 10.5 A
